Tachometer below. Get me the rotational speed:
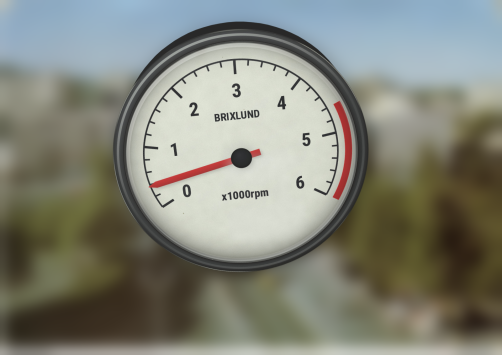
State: 400 rpm
